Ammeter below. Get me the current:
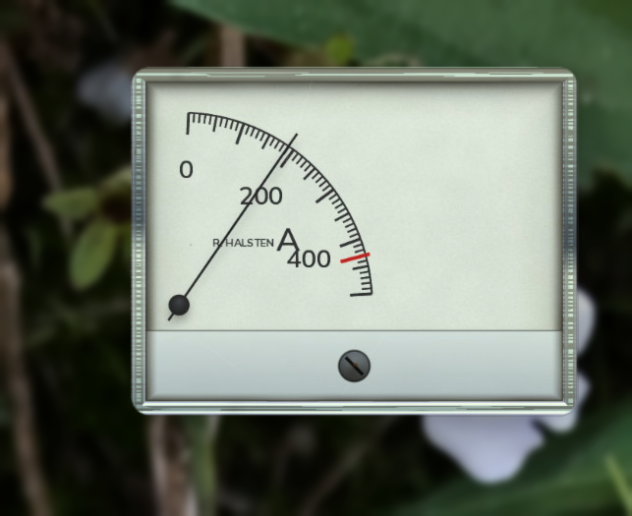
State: 190 A
